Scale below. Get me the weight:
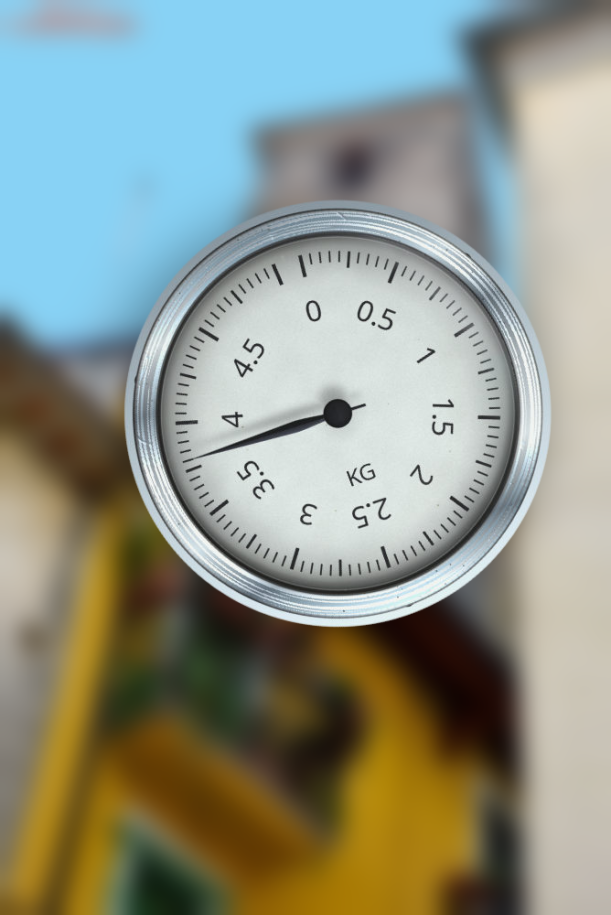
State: 3.8 kg
